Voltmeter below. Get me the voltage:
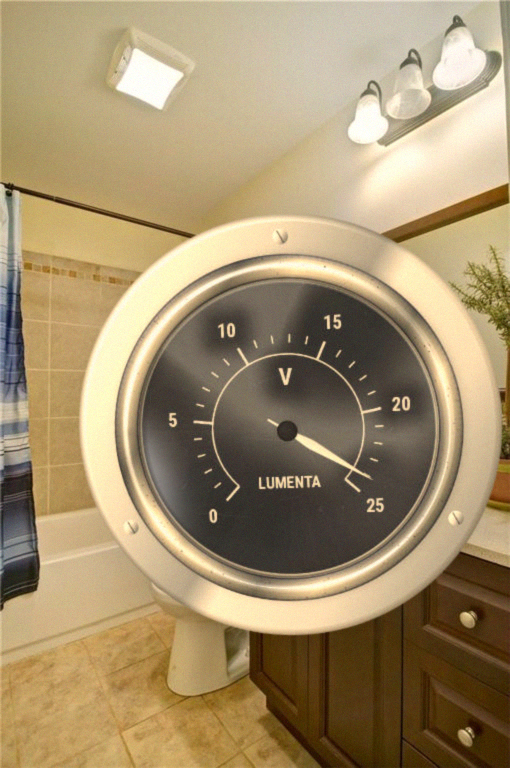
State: 24 V
